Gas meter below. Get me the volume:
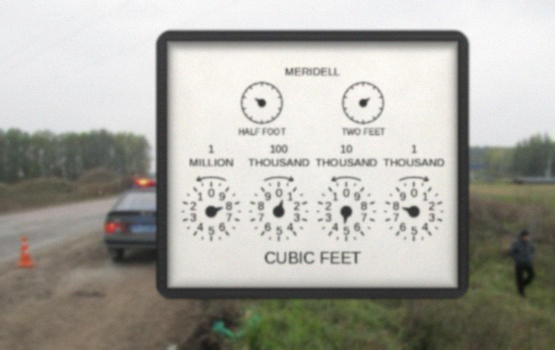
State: 804800 ft³
